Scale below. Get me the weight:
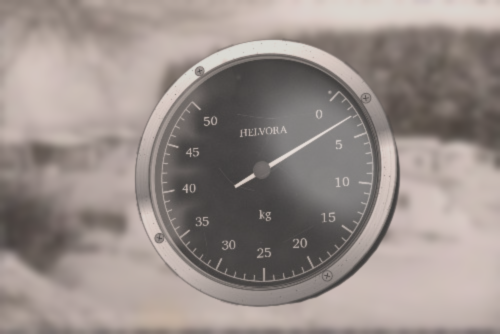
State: 3 kg
